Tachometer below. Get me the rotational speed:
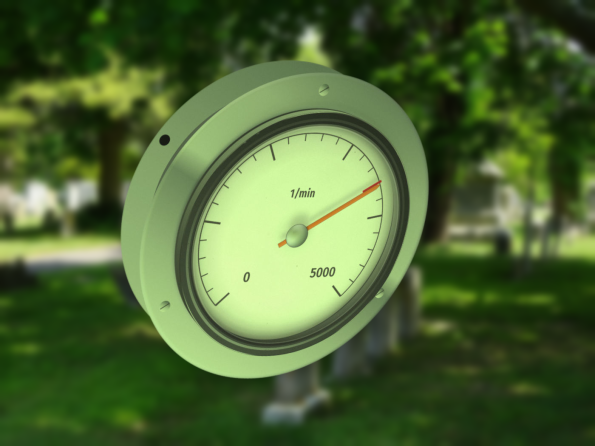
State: 3600 rpm
